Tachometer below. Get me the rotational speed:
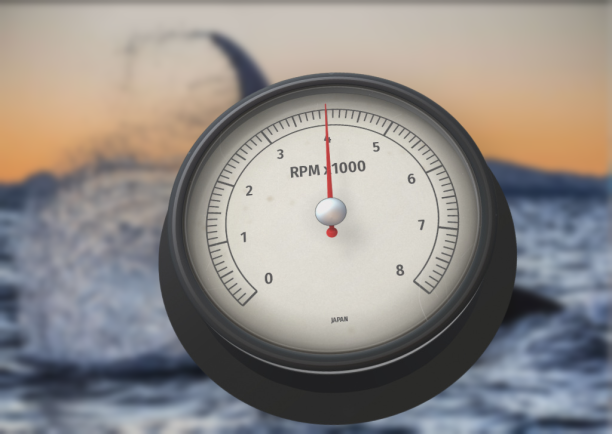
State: 4000 rpm
